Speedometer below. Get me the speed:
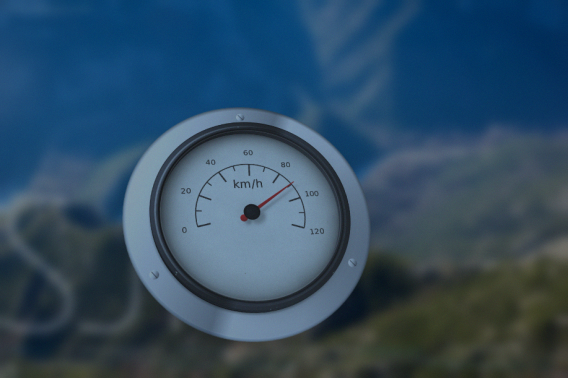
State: 90 km/h
